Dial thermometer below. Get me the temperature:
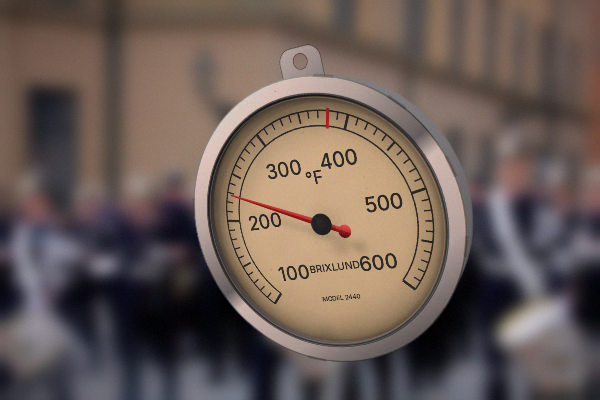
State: 230 °F
